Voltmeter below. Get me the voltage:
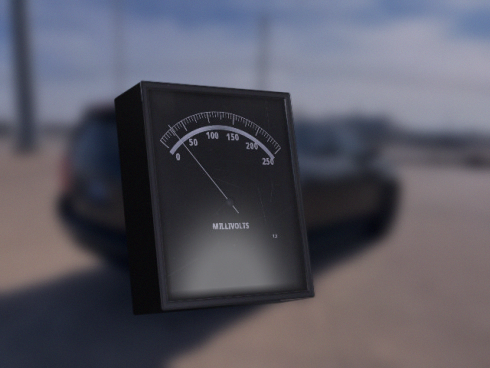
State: 25 mV
